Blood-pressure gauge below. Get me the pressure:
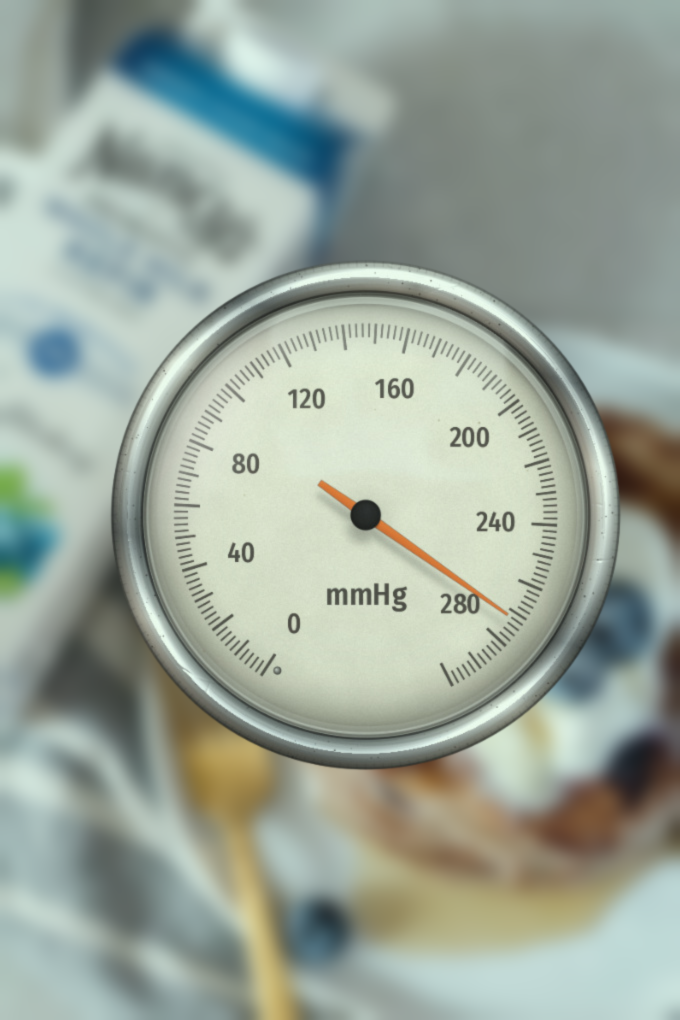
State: 272 mmHg
